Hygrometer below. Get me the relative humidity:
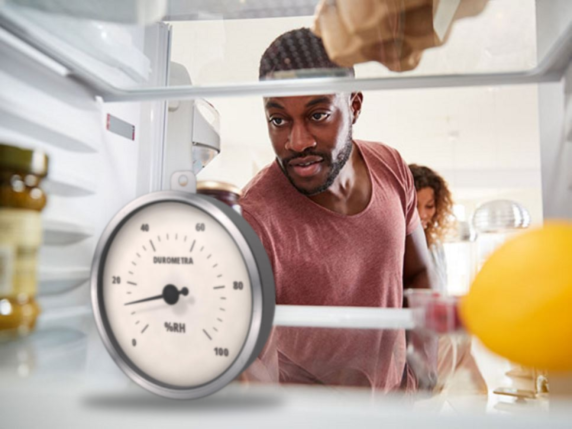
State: 12 %
